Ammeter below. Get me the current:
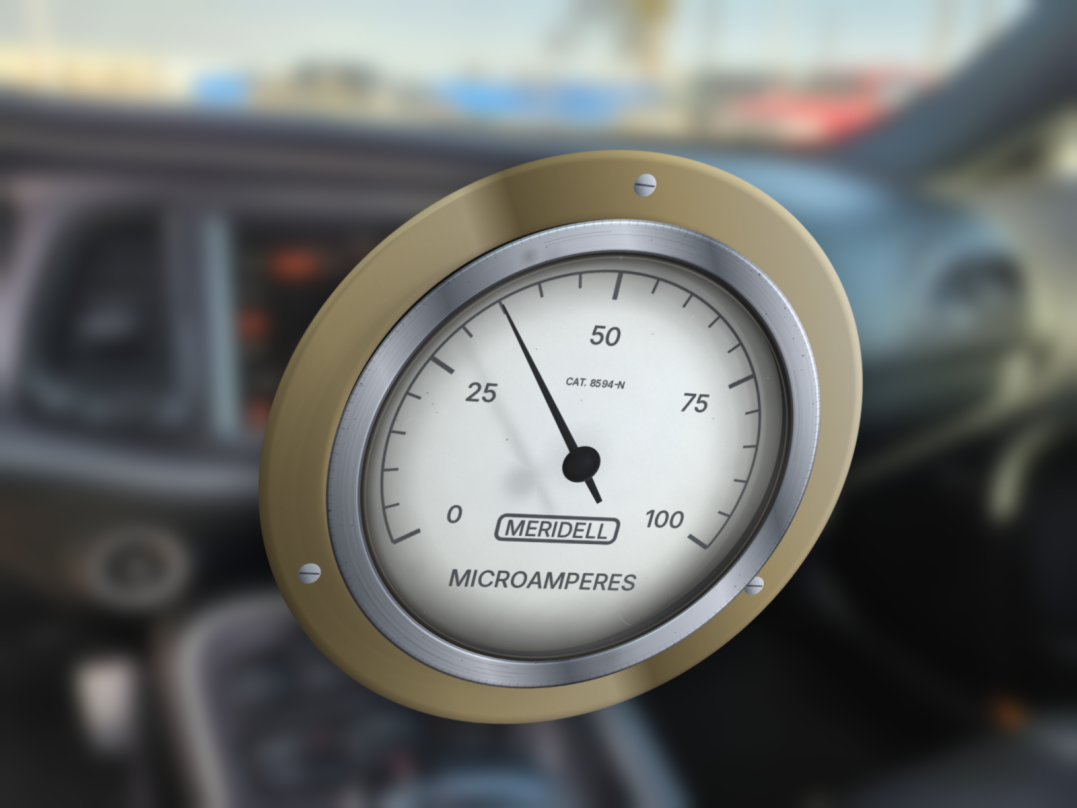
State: 35 µA
